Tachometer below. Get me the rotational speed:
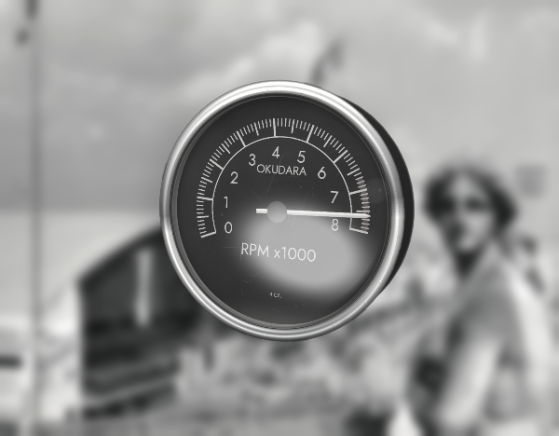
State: 7600 rpm
